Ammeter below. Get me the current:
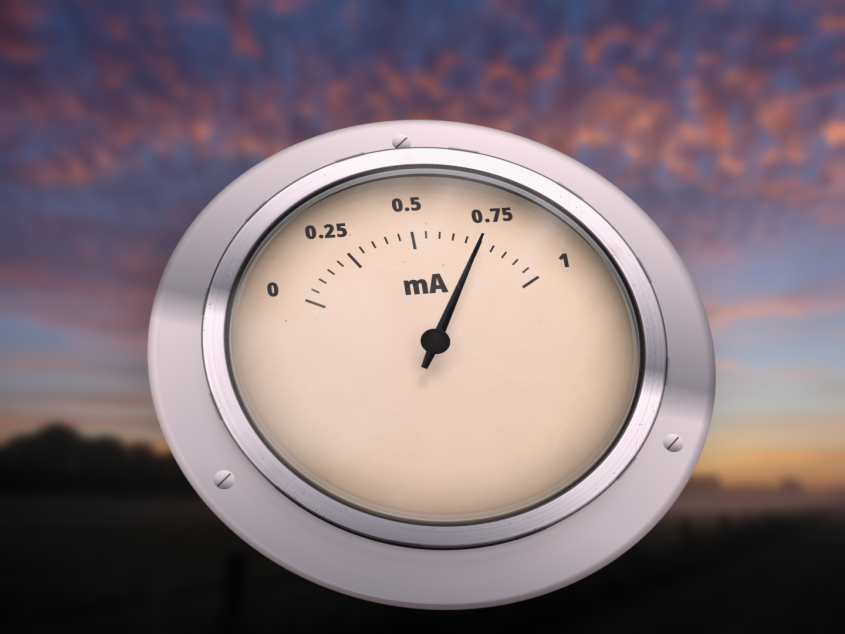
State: 0.75 mA
